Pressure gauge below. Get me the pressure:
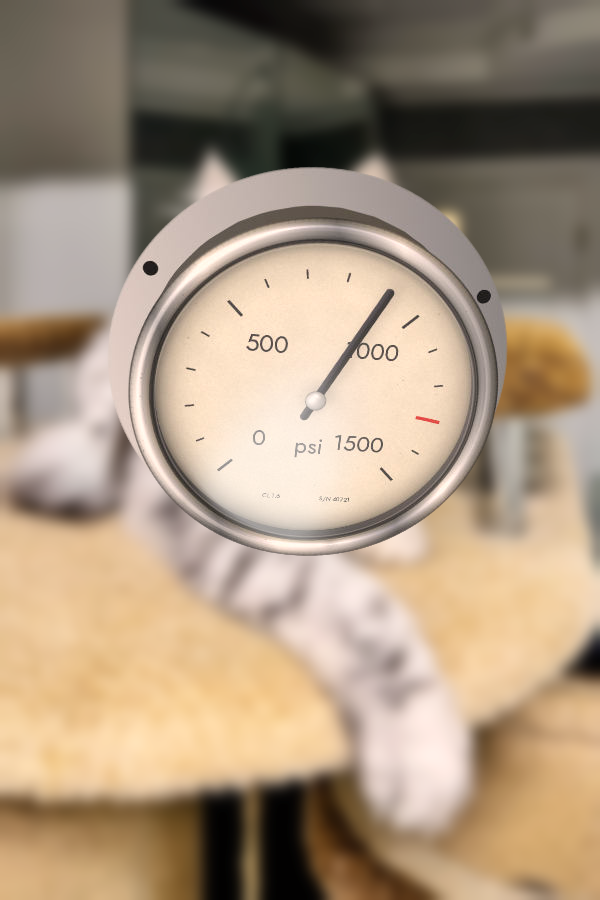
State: 900 psi
